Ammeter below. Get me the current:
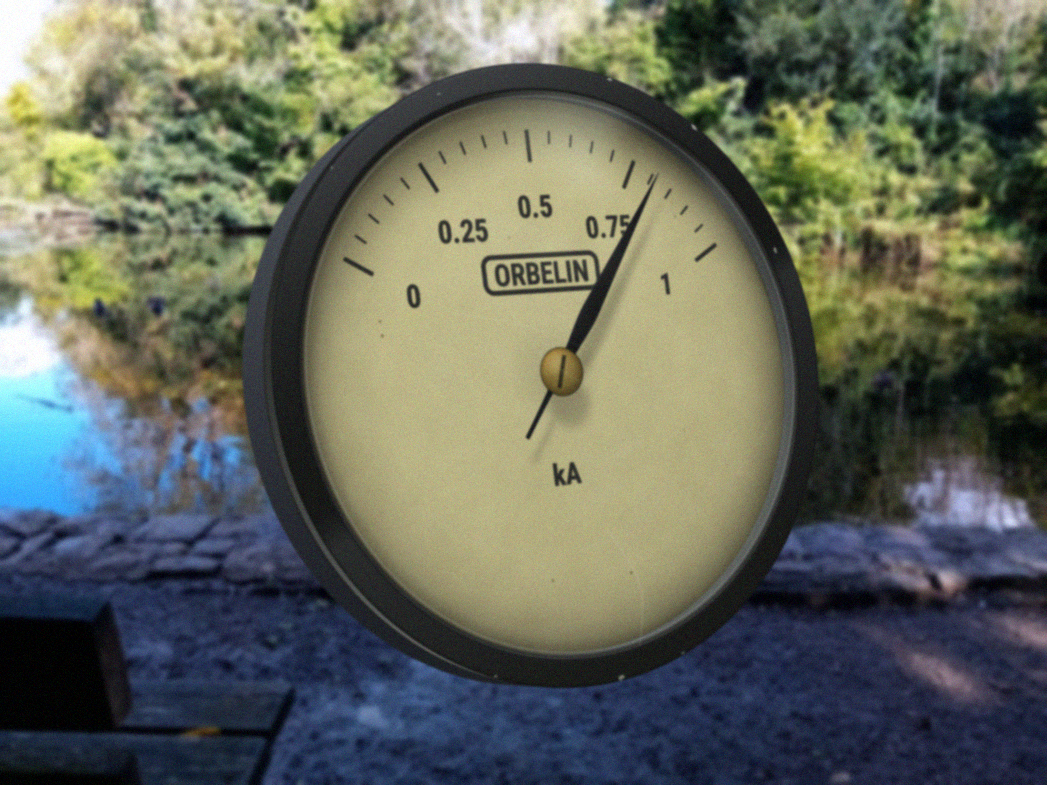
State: 0.8 kA
